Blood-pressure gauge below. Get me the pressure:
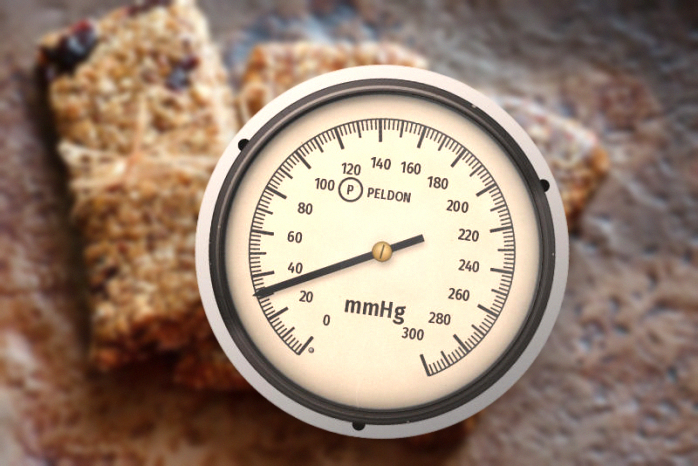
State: 32 mmHg
